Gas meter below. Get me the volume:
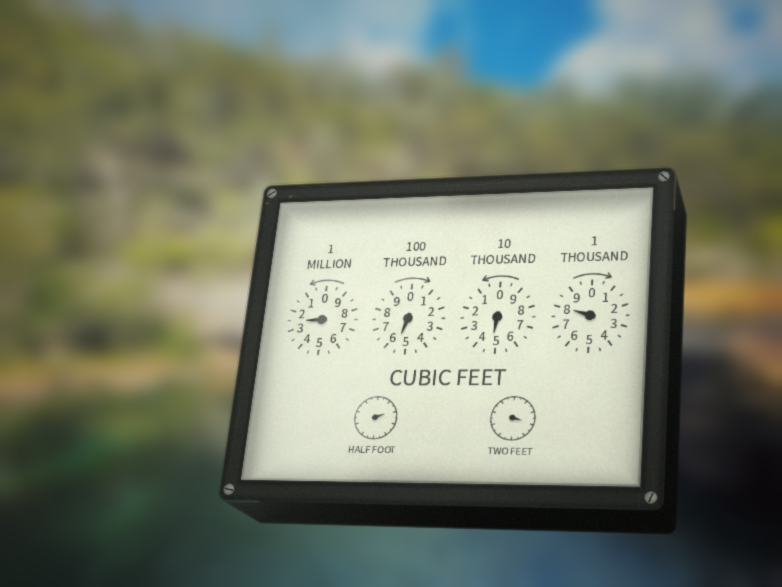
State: 254800 ft³
